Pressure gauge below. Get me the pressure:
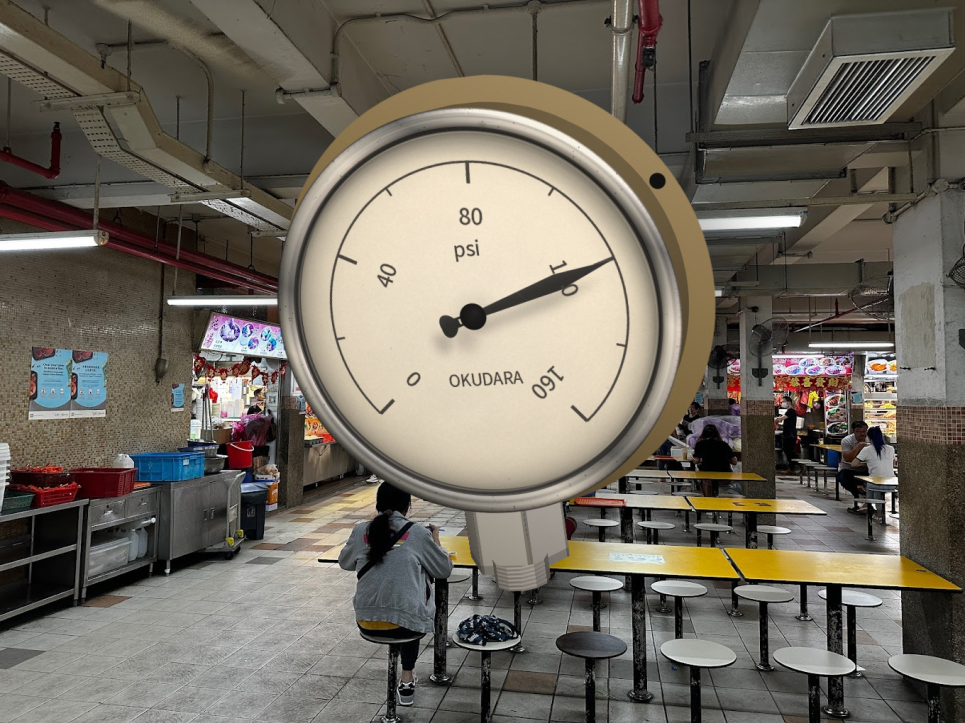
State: 120 psi
